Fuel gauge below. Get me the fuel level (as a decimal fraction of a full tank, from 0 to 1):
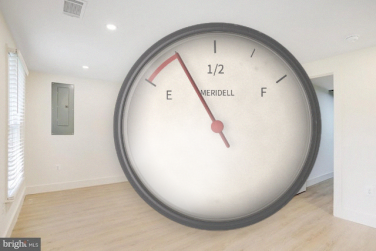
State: 0.25
